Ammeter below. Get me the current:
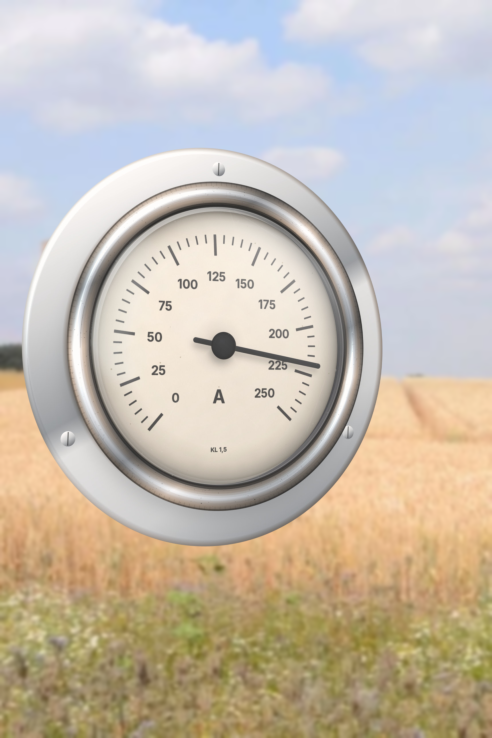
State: 220 A
